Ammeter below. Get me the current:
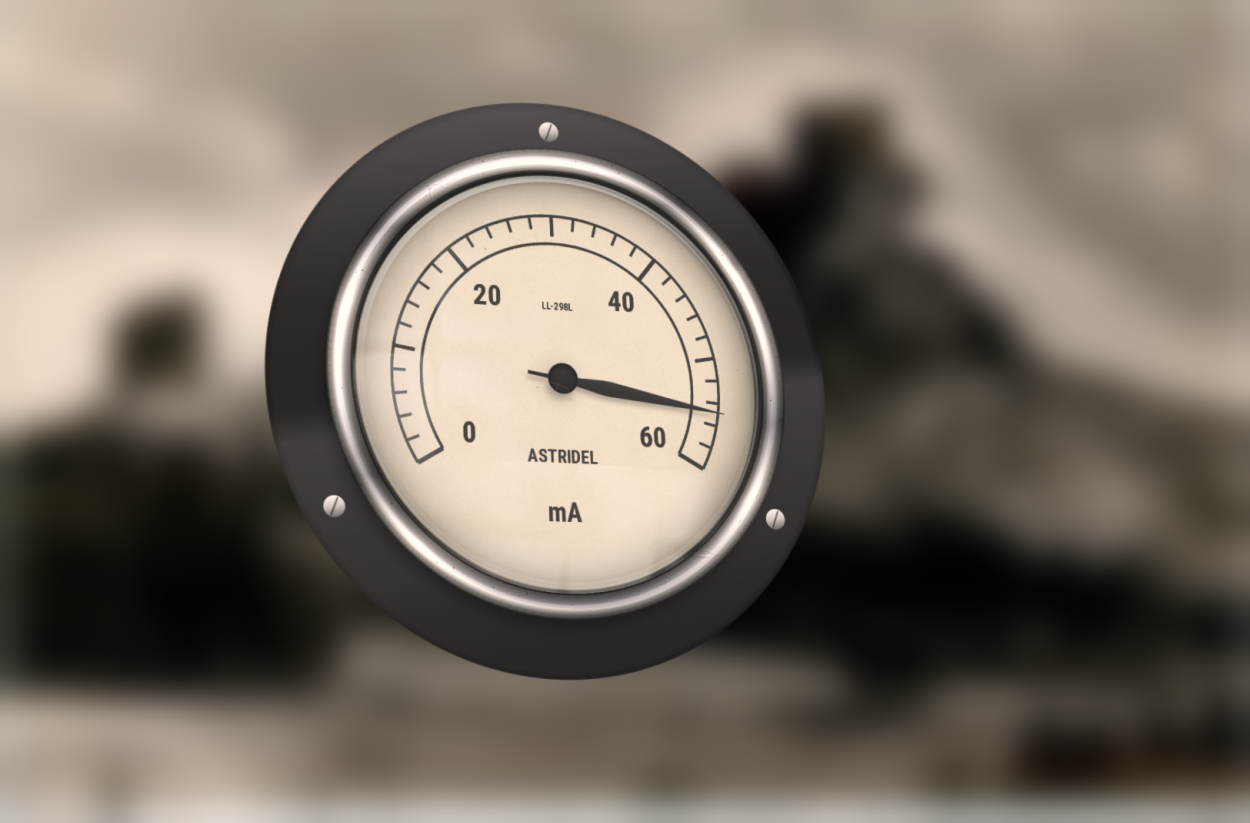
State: 55 mA
